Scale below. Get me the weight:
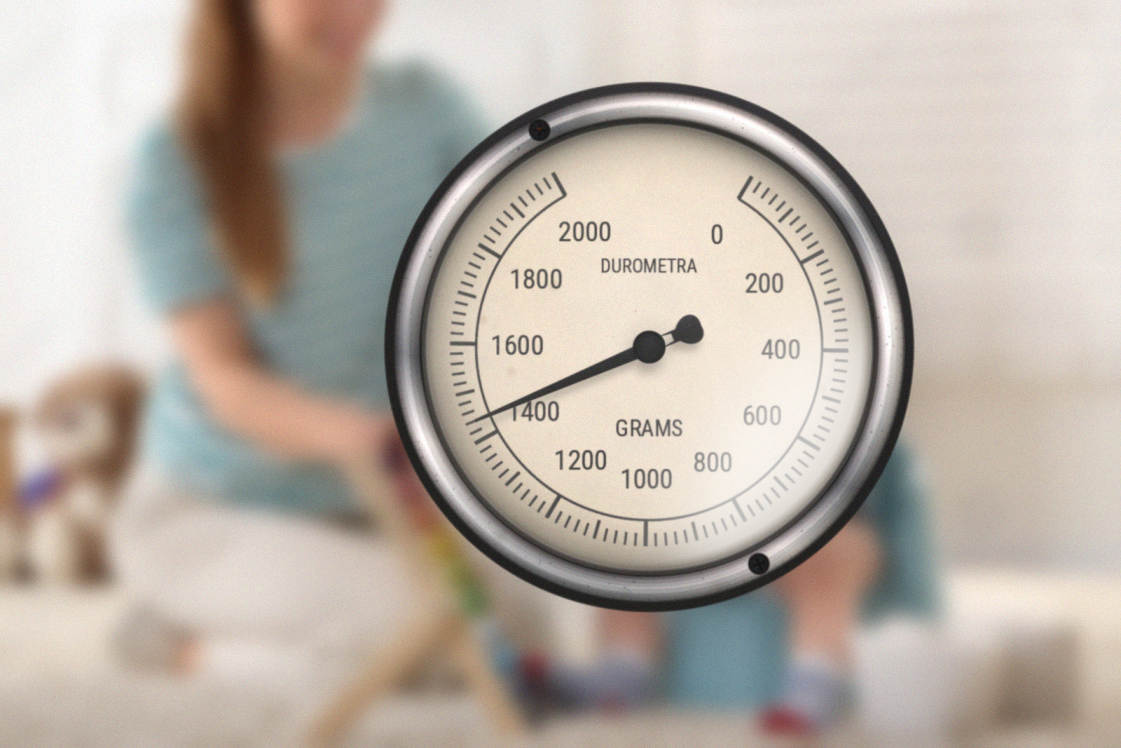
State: 1440 g
